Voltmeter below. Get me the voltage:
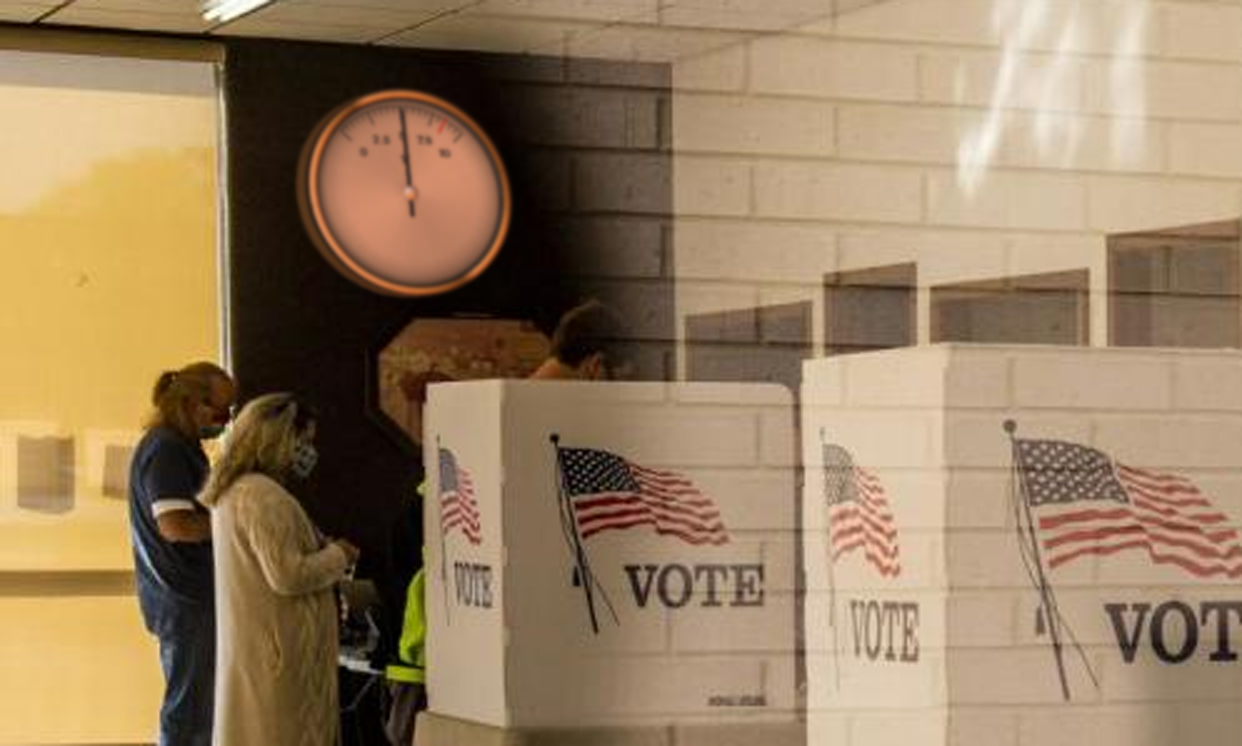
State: 5 V
